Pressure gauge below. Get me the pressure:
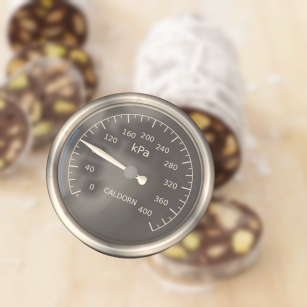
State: 80 kPa
